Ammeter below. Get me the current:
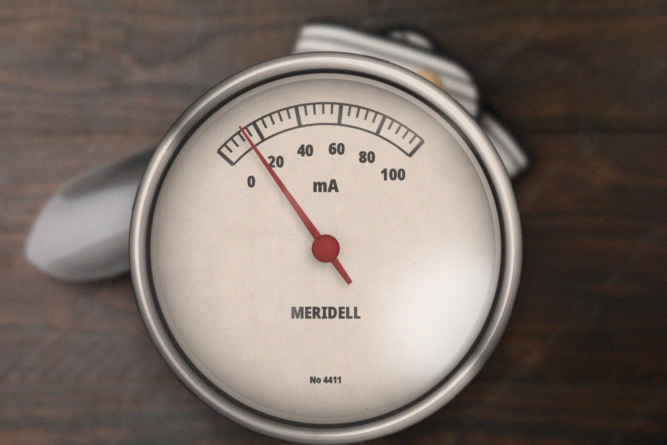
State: 14 mA
